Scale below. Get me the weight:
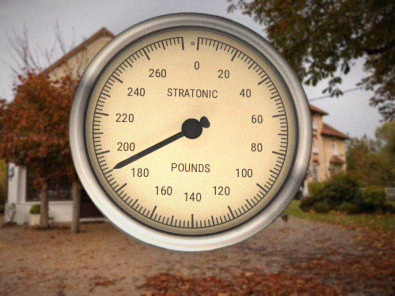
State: 190 lb
